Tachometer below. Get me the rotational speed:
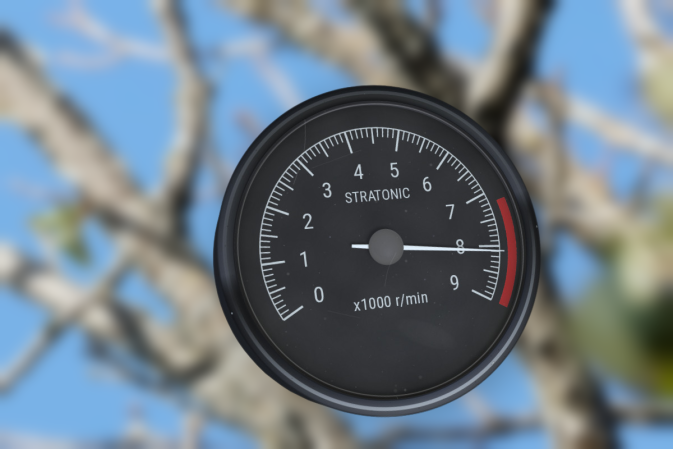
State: 8100 rpm
